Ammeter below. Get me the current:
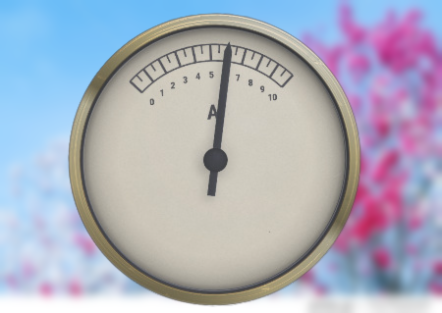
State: 6 A
